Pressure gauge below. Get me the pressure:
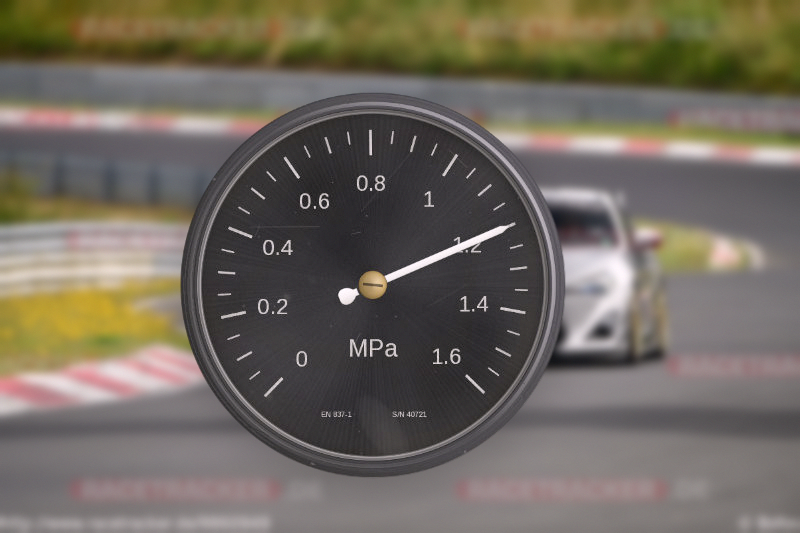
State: 1.2 MPa
